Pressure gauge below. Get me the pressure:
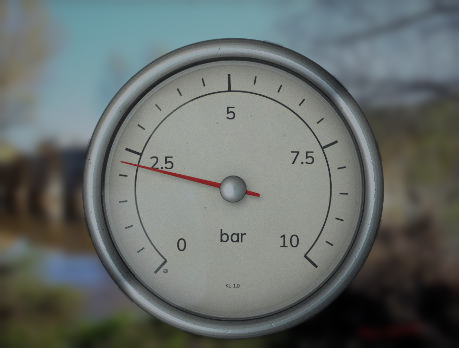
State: 2.25 bar
